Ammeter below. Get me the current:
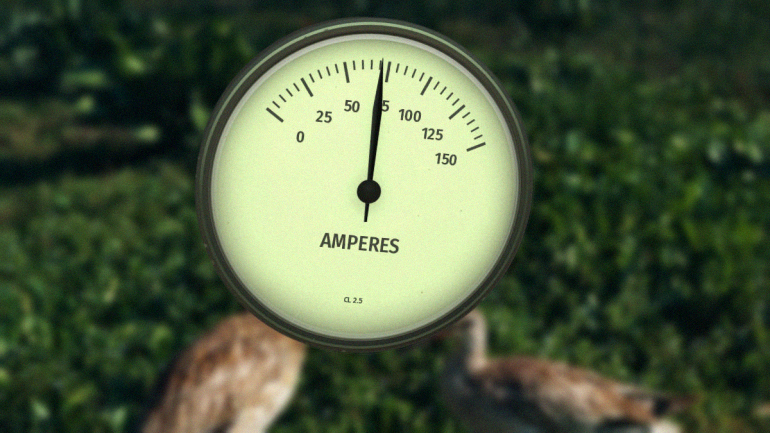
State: 70 A
